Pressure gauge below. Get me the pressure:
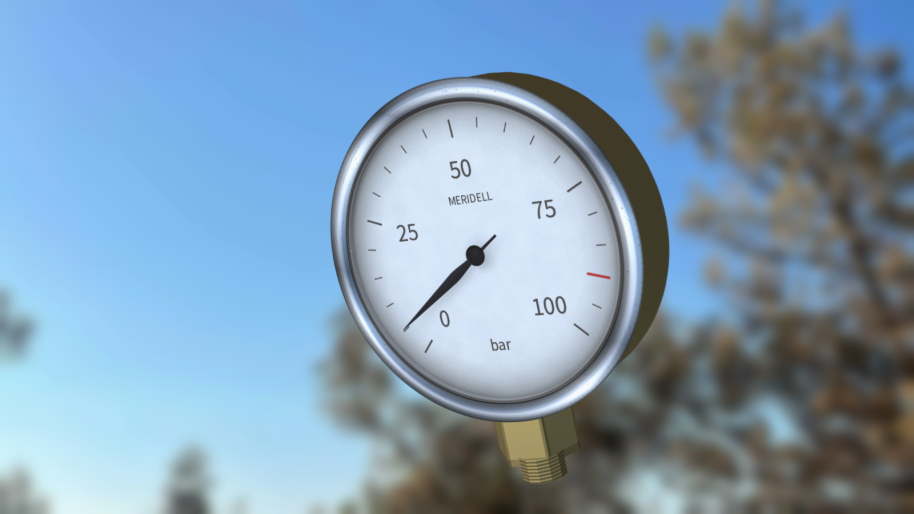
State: 5 bar
